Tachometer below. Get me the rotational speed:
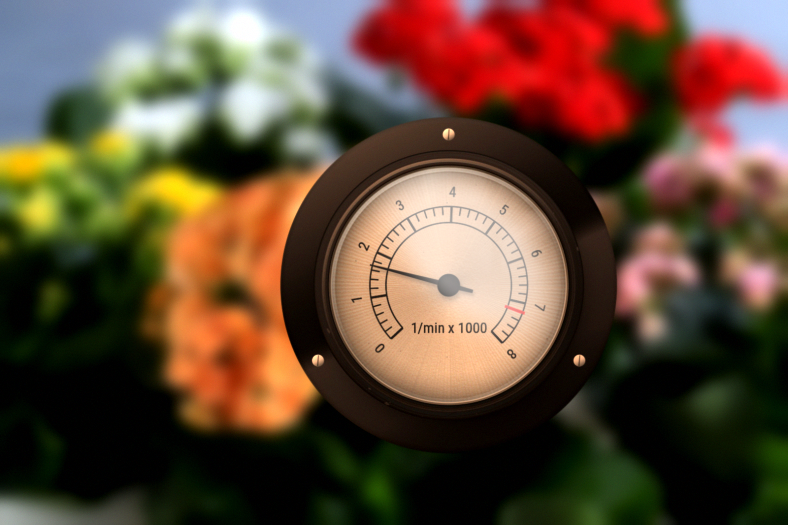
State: 1700 rpm
